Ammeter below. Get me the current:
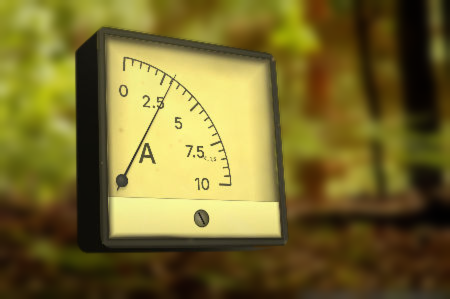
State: 3 A
